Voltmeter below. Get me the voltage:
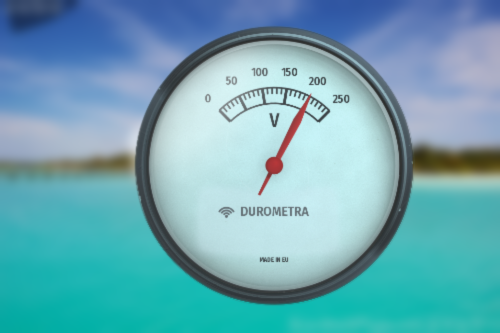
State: 200 V
